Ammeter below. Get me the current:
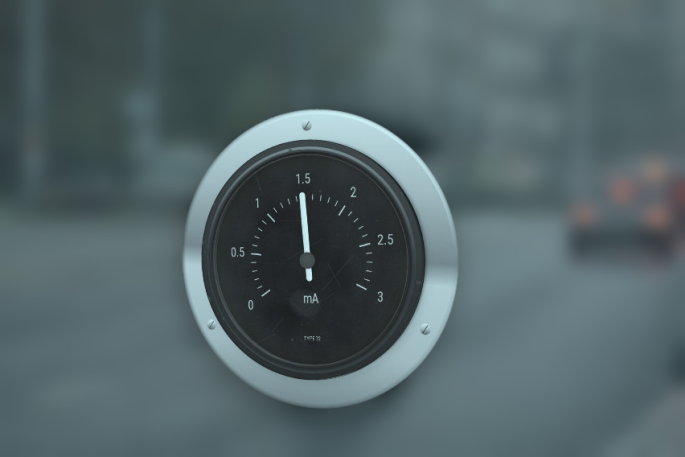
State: 1.5 mA
